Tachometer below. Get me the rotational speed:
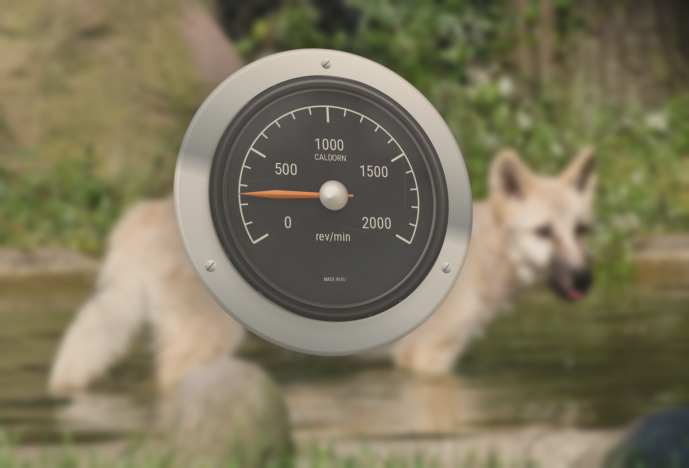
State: 250 rpm
